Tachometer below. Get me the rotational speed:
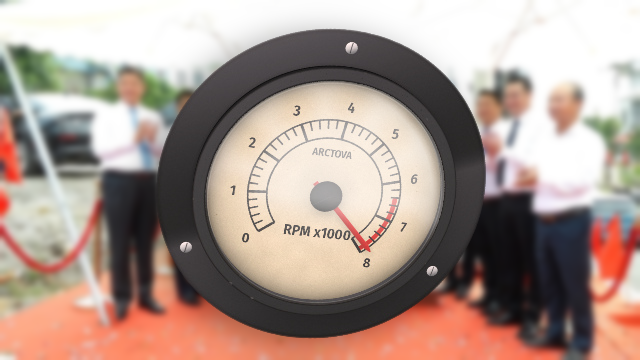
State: 7800 rpm
